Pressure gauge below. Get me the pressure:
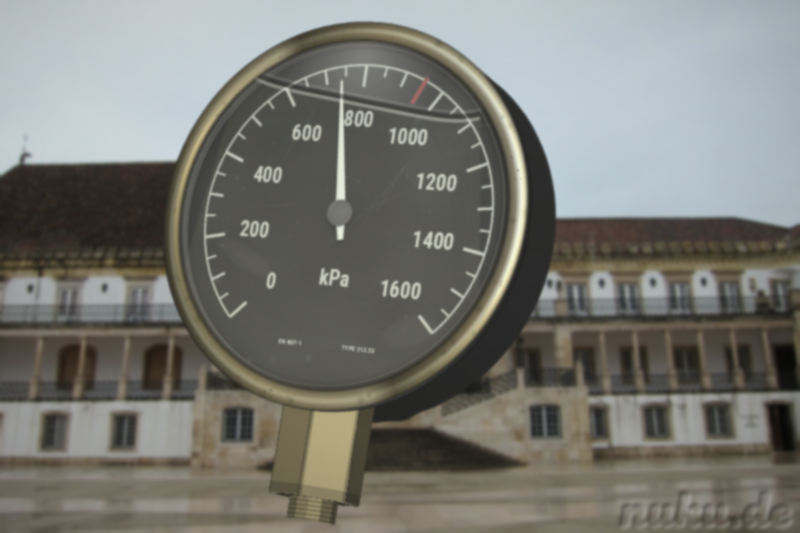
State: 750 kPa
